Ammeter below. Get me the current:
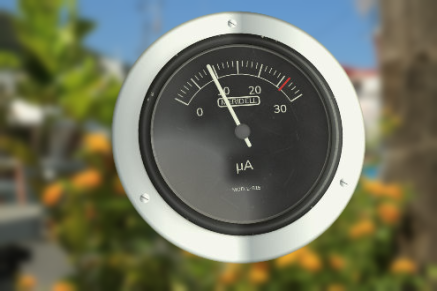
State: 9 µA
